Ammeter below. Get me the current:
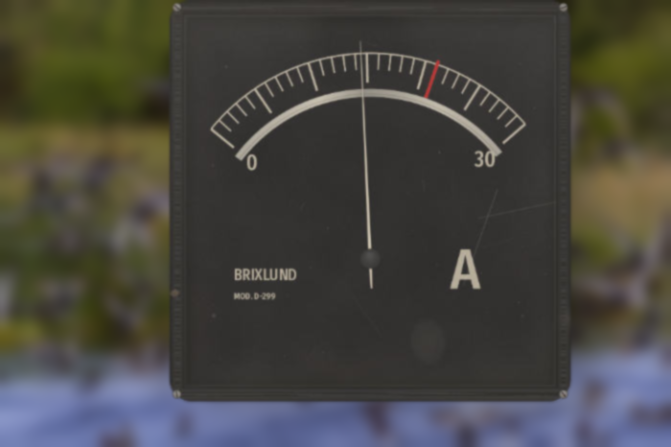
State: 14.5 A
